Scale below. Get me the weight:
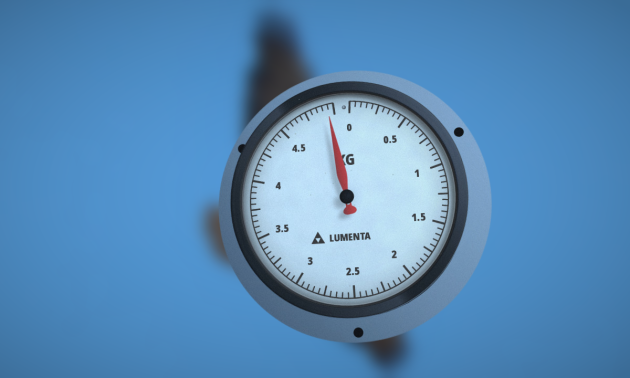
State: 4.95 kg
